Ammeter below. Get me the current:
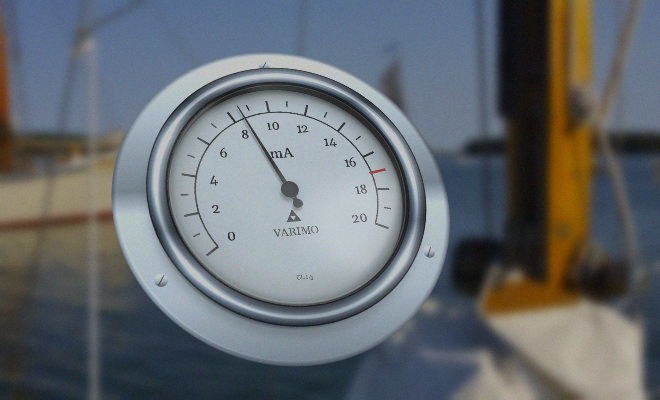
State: 8.5 mA
